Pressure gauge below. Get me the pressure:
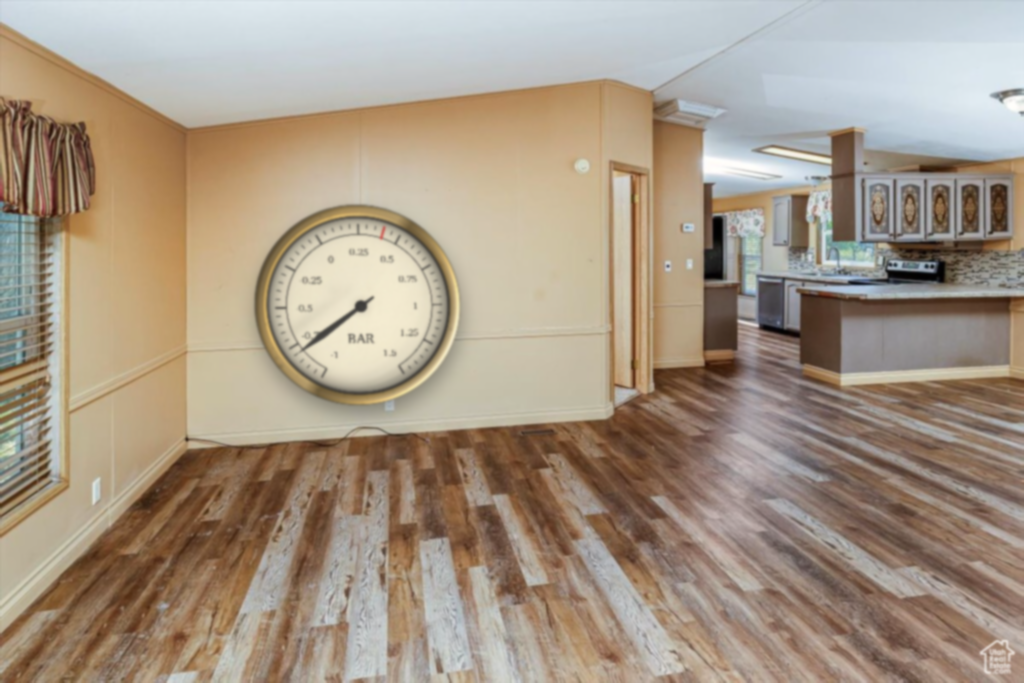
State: -0.8 bar
